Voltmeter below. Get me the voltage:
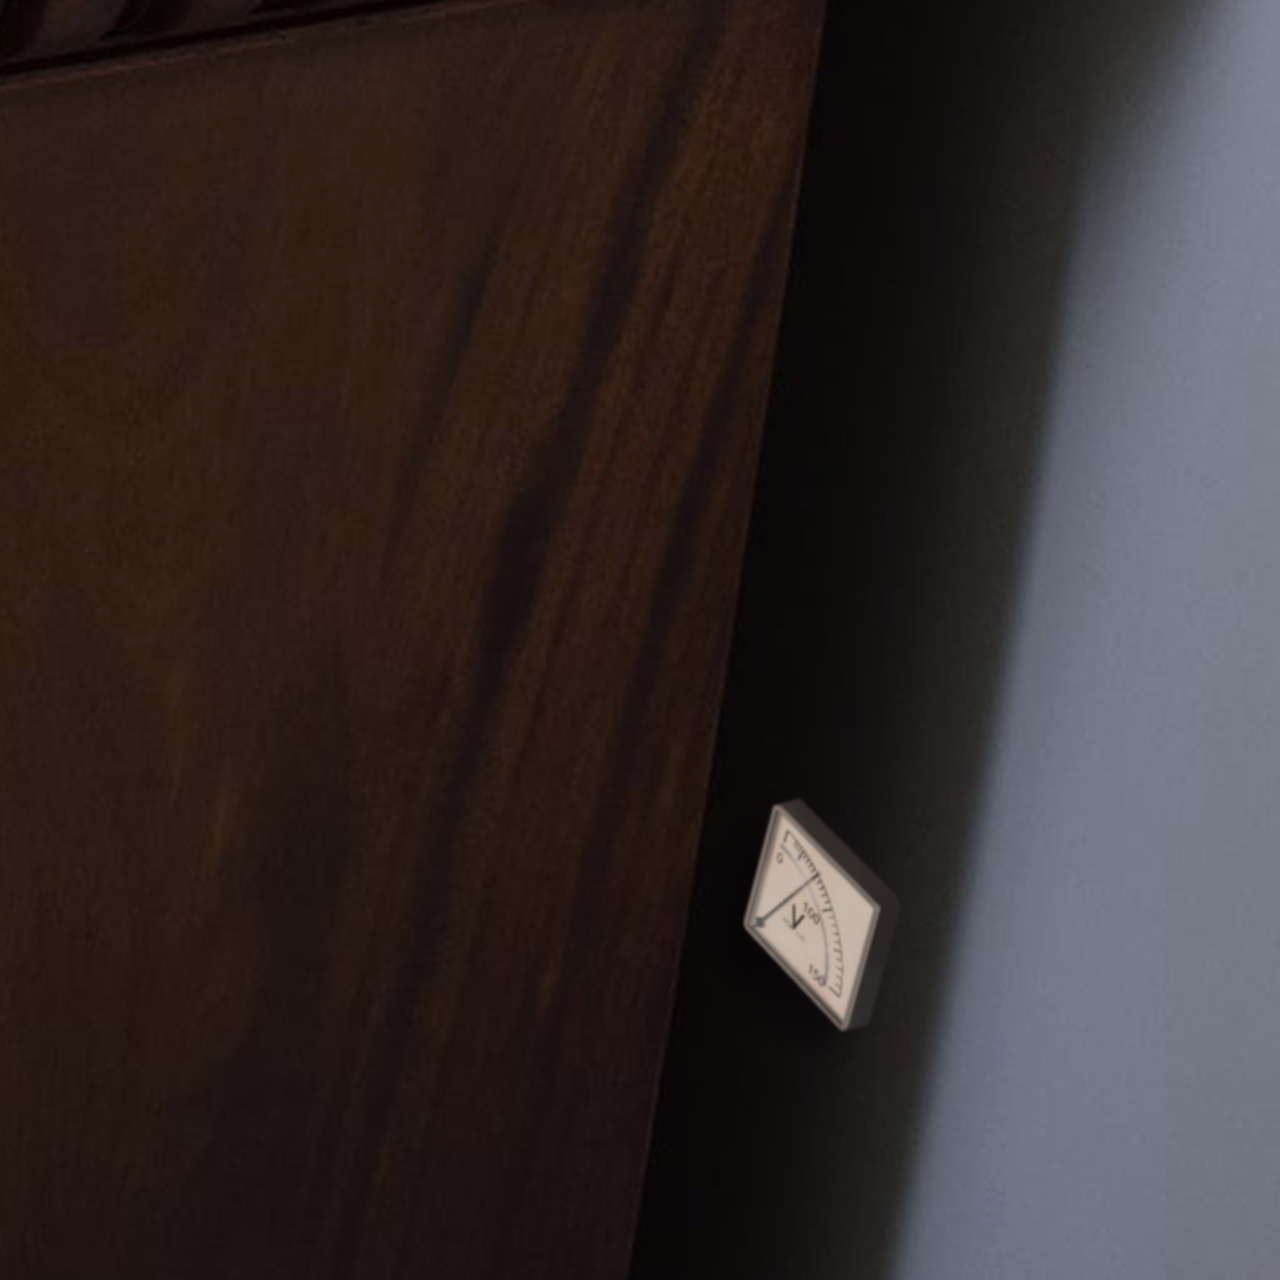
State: 75 V
